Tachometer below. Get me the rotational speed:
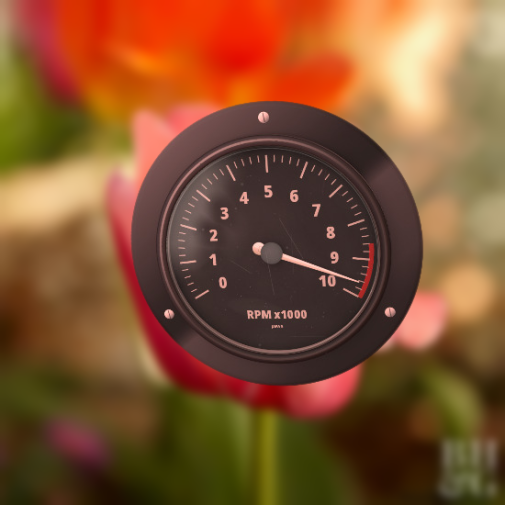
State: 9600 rpm
